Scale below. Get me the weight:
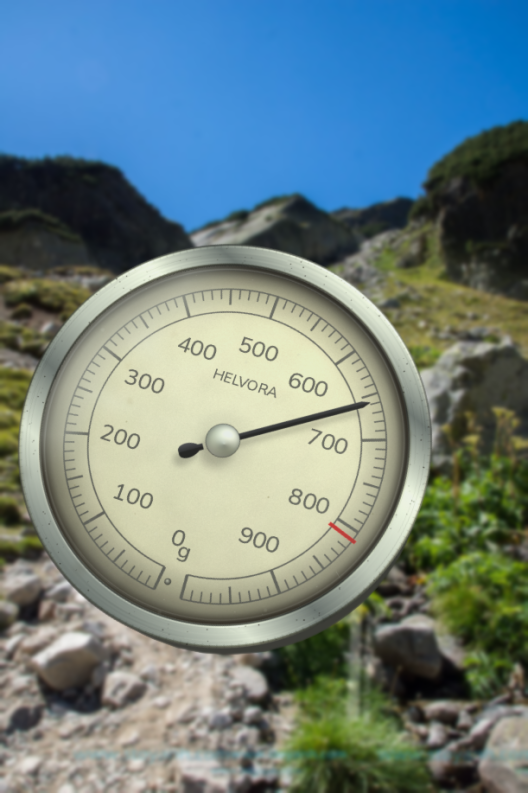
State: 660 g
